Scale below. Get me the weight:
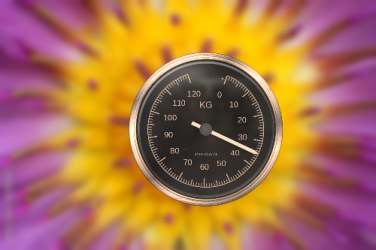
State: 35 kg
